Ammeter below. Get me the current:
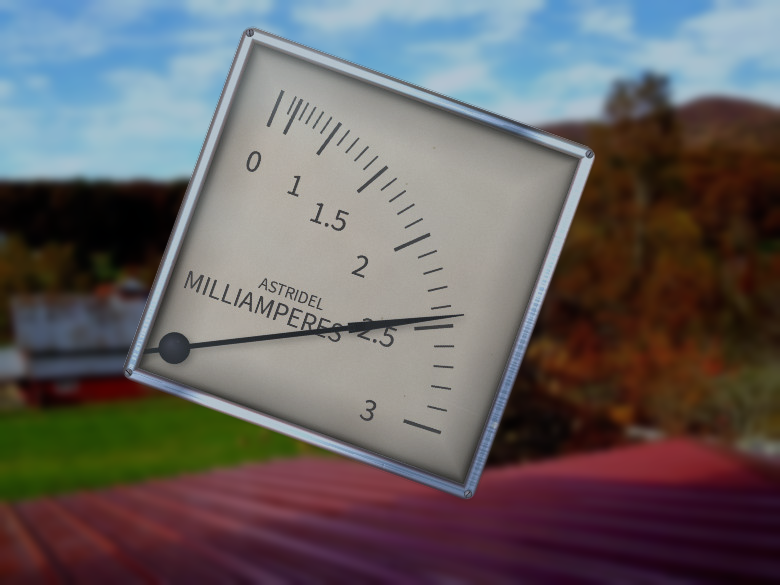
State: 2.45 mA
